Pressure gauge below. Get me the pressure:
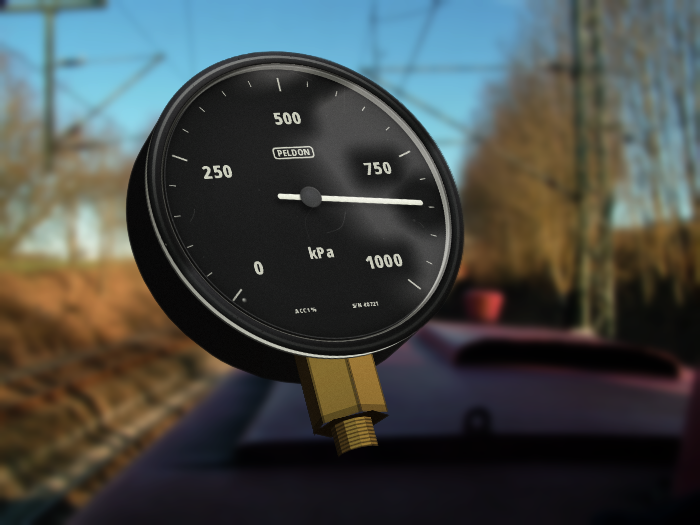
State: 850 kPa
